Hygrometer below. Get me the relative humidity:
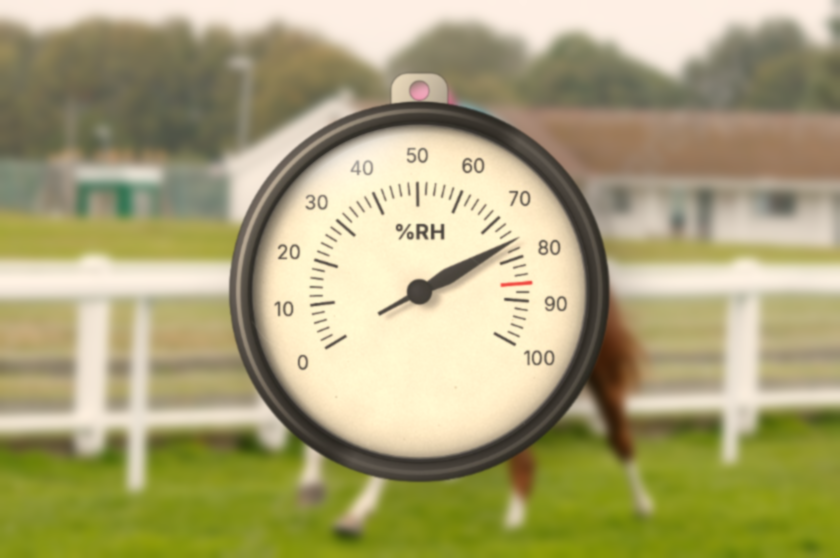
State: 76 %
